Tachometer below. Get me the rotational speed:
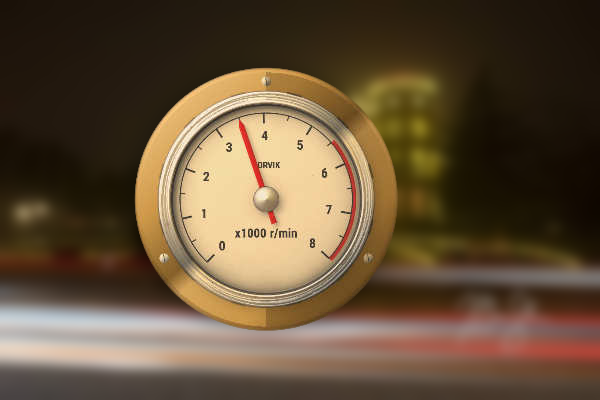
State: 3500 rpm
